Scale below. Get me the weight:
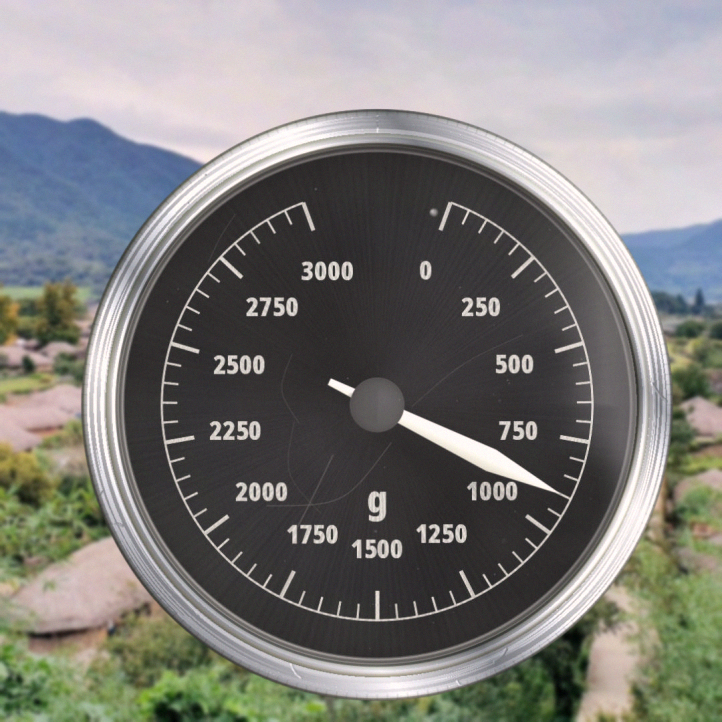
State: 900 g
